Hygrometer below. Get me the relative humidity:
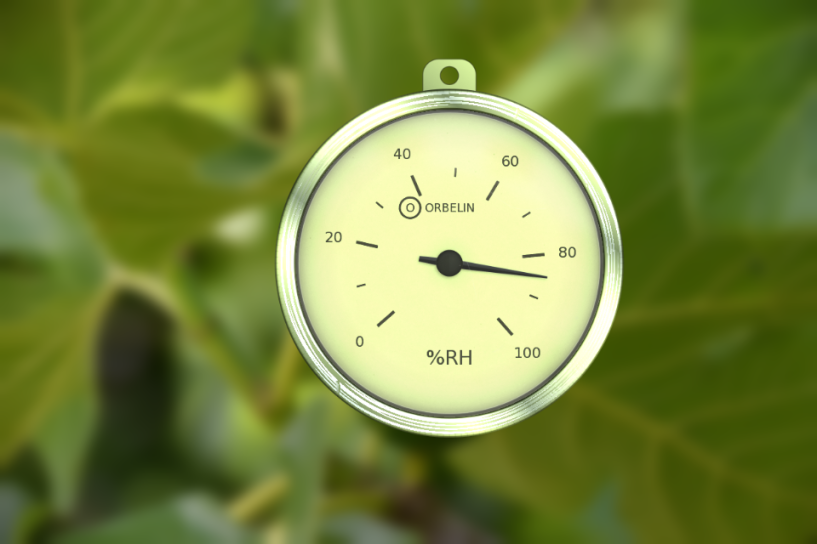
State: 85 %
